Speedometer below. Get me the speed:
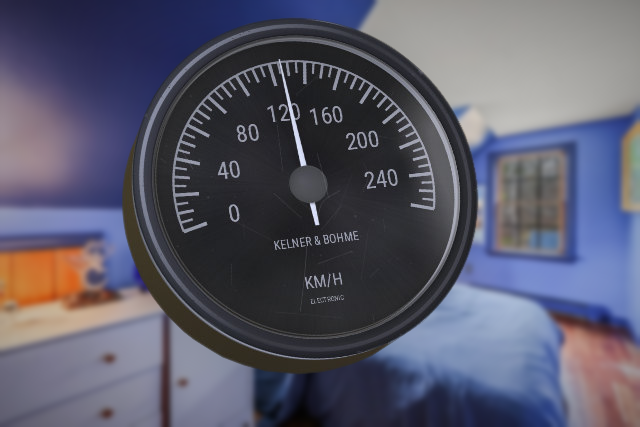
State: 125 km/h
